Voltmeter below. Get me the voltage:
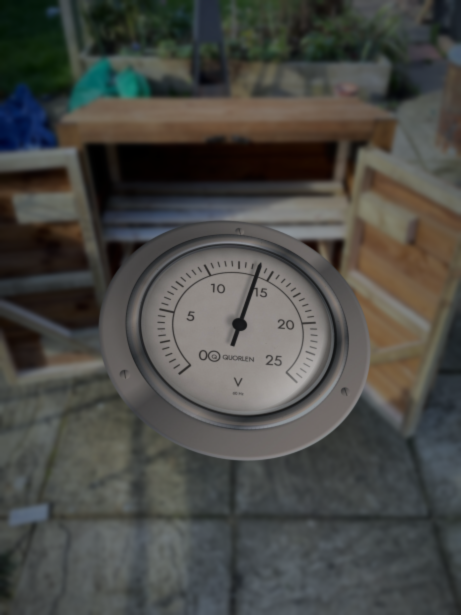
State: 14 V
